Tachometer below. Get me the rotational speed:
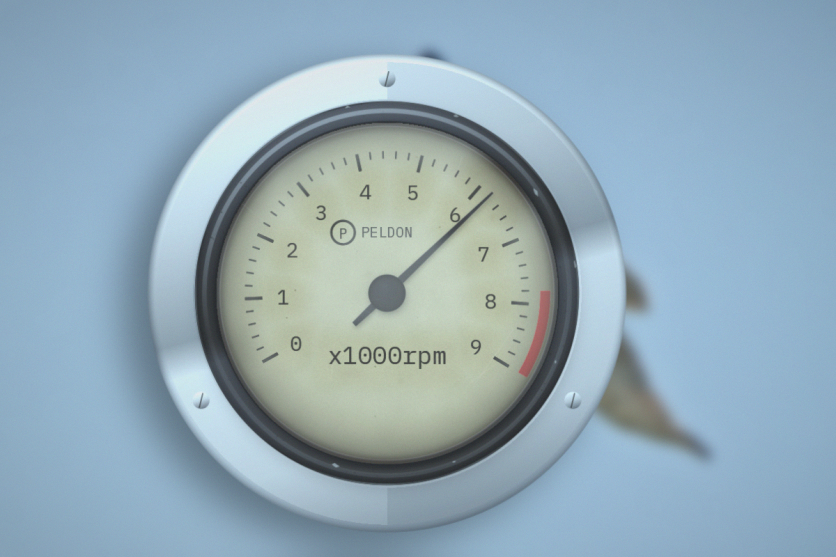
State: 6200 rpm
